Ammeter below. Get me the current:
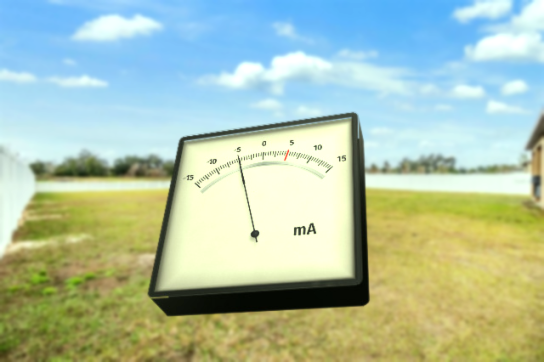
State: -5 mA
